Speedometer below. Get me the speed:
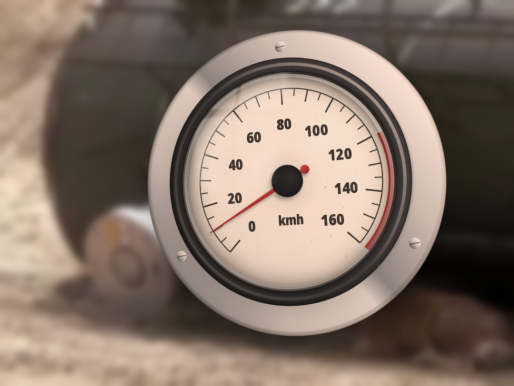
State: 10 km/h
